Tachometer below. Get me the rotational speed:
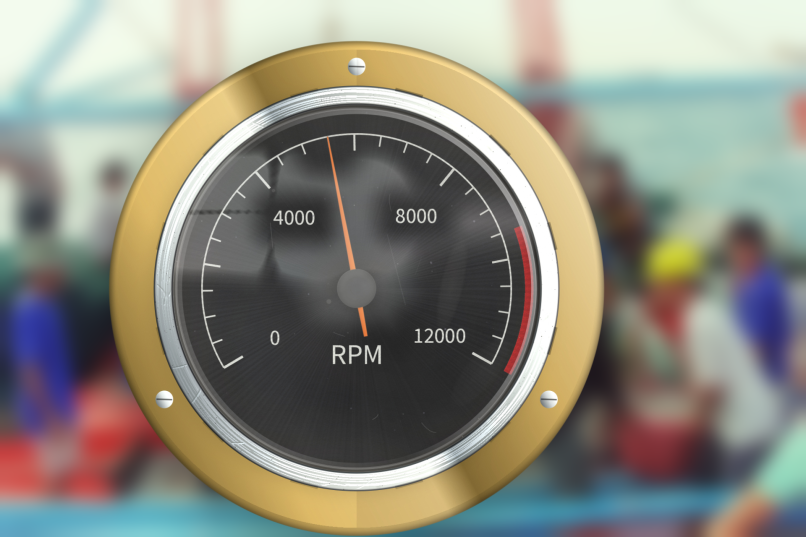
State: 5500 rpm
